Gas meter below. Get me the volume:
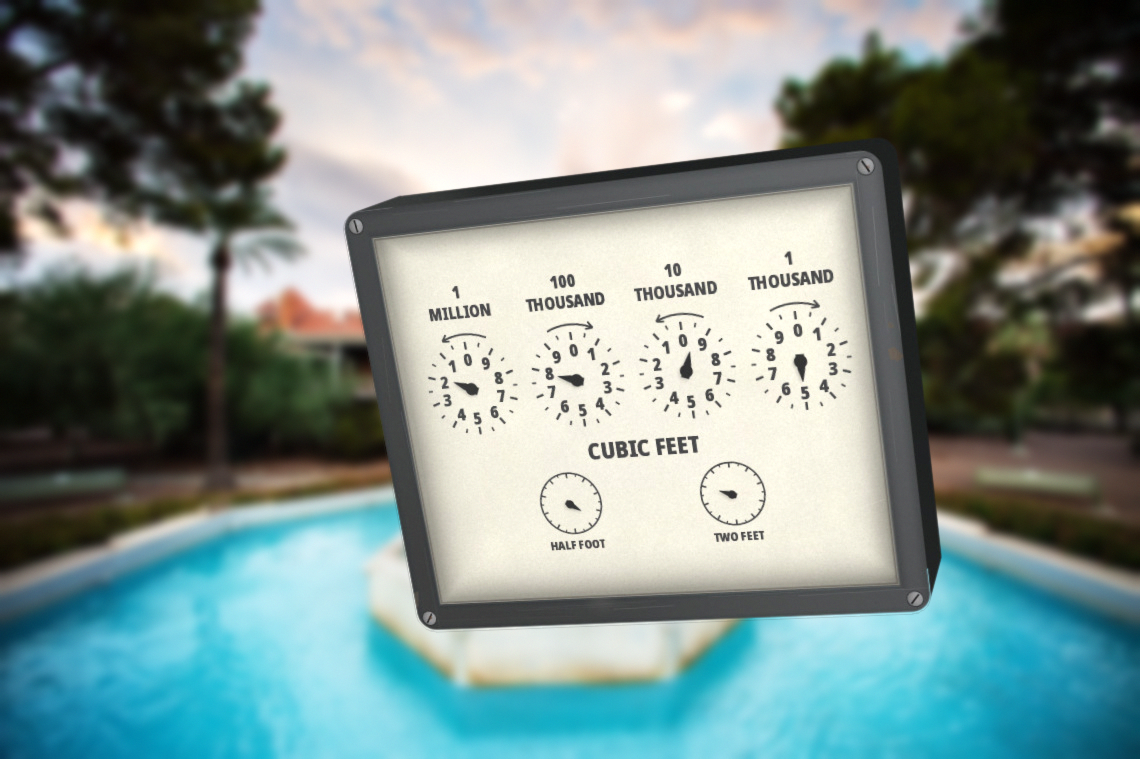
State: 179500 ft³
